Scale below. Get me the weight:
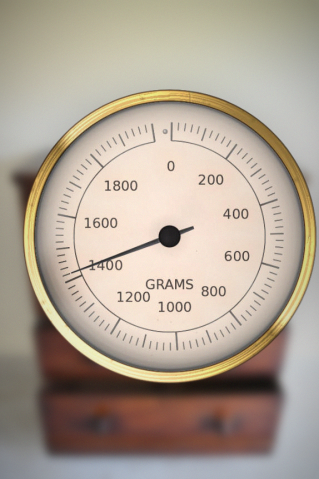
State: 1420 g
